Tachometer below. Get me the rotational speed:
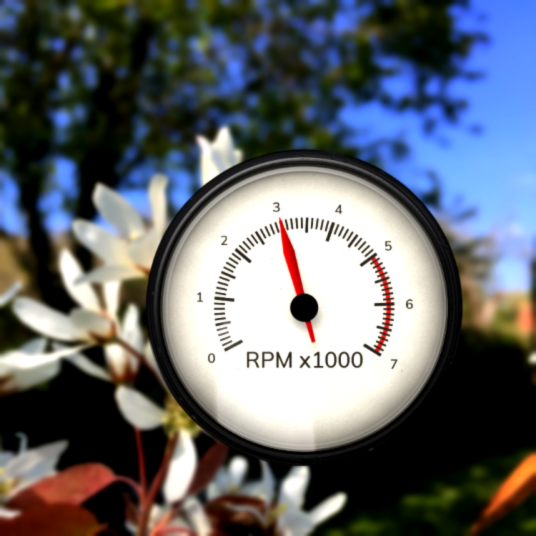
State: 3000 rpm
